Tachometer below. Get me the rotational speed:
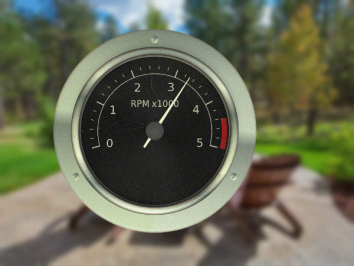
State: 3300 rpm
